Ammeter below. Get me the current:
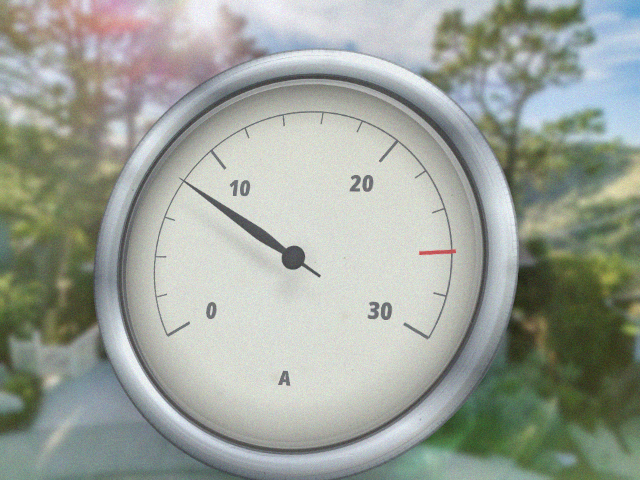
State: 8 A
